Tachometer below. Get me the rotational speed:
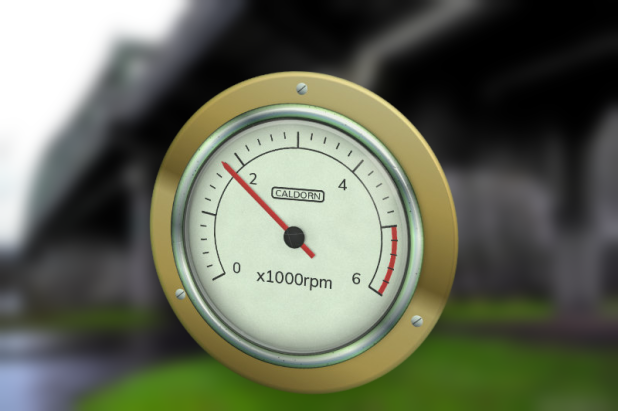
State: 1800 rpm
